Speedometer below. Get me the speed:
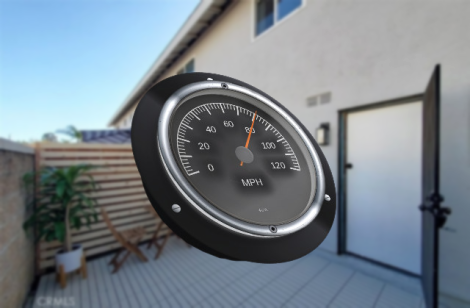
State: 80 mph
